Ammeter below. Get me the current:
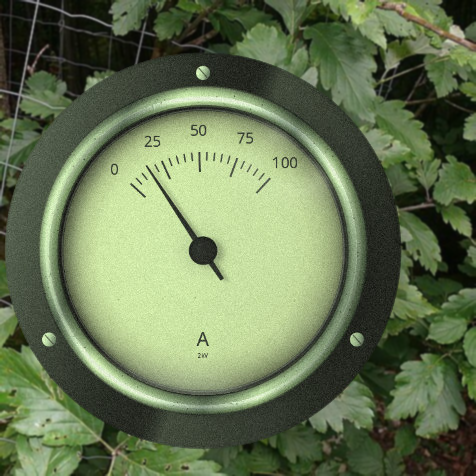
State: 15 A
